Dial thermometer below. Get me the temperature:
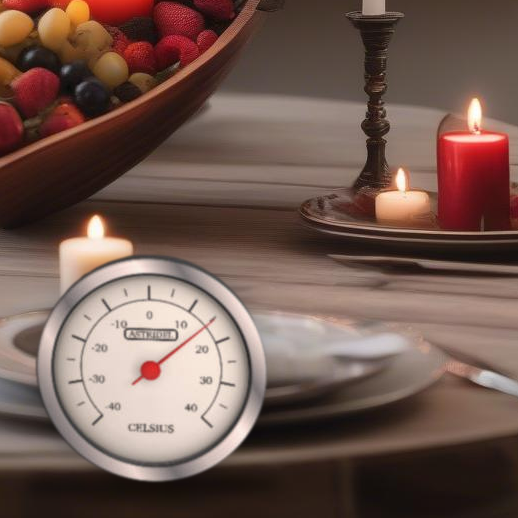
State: 15 °C
